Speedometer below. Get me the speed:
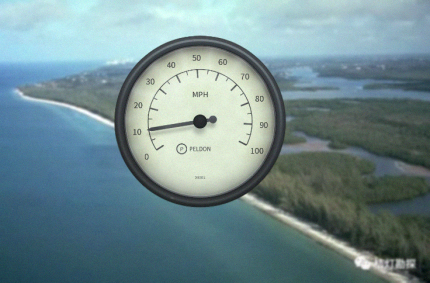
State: 10 mph
